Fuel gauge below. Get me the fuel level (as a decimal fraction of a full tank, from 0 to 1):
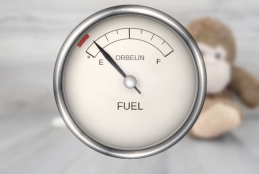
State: 0.125
